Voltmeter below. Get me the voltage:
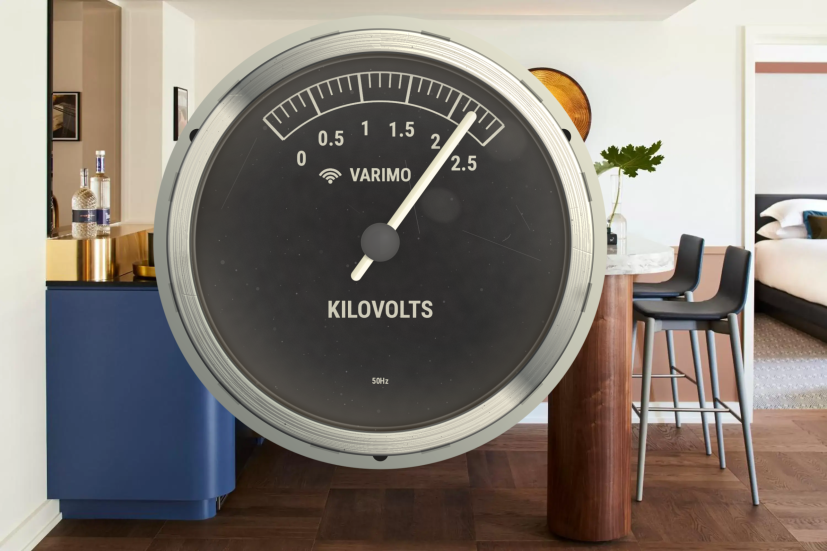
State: 2.2 kV
